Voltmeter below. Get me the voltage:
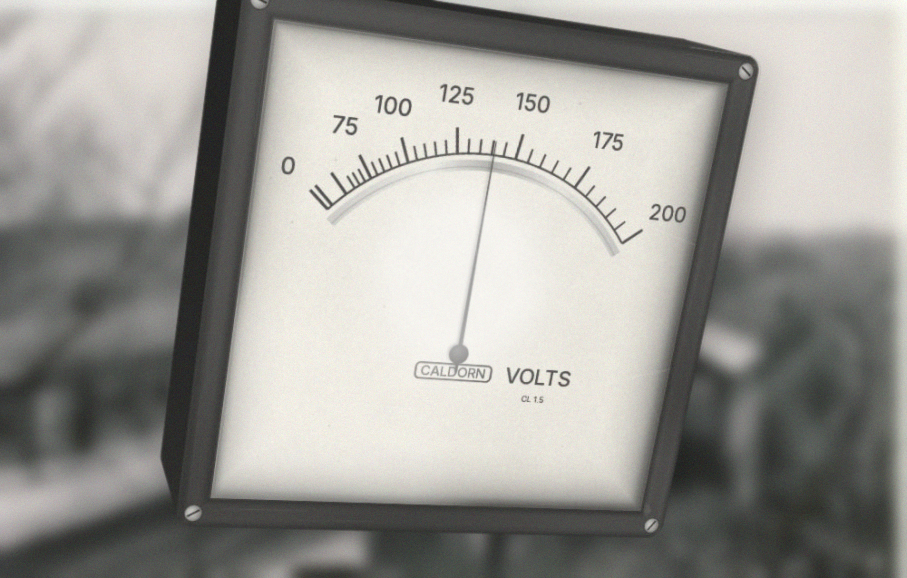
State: 140 V
